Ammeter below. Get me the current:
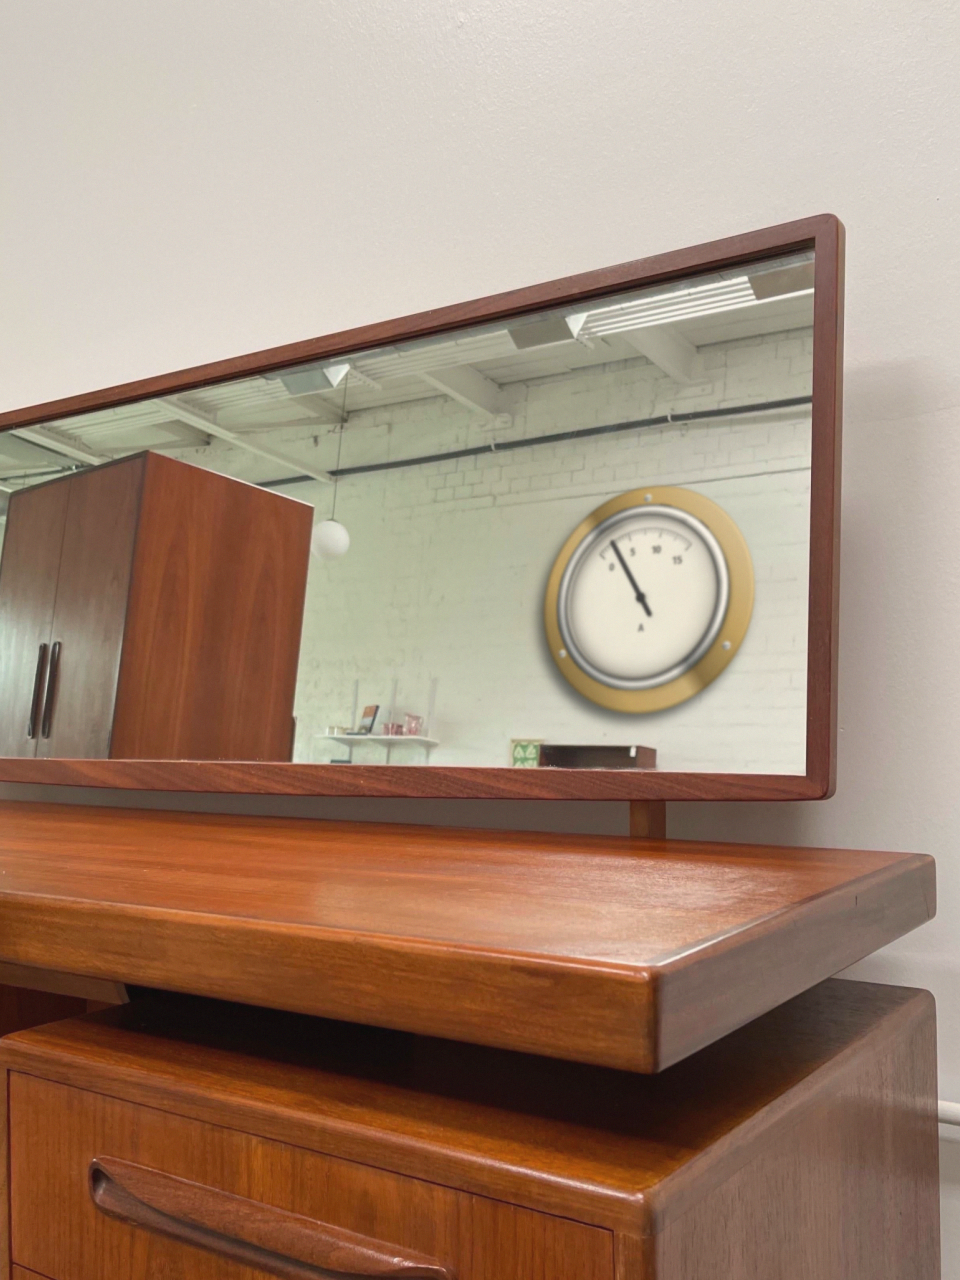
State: 2.5 A
